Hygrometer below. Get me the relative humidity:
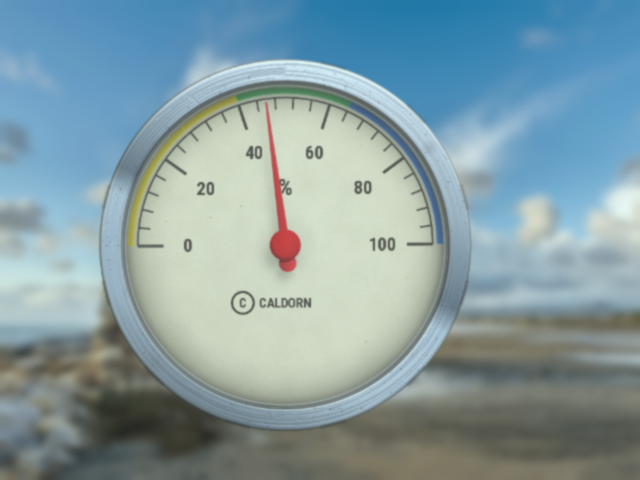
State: 46 %
